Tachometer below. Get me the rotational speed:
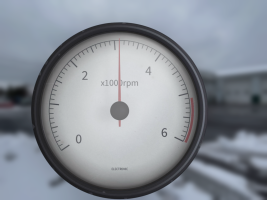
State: 3100 rpm
